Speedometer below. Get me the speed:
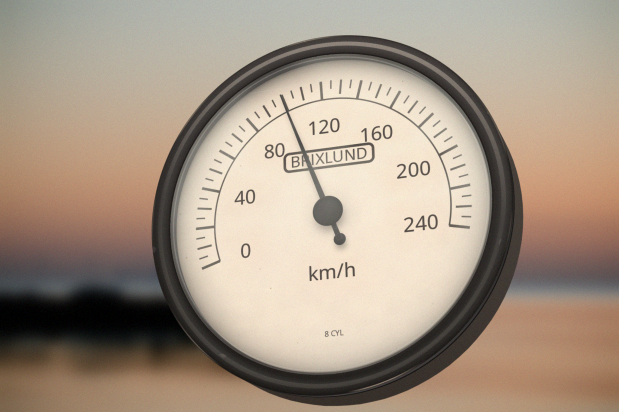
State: 100 km/h
